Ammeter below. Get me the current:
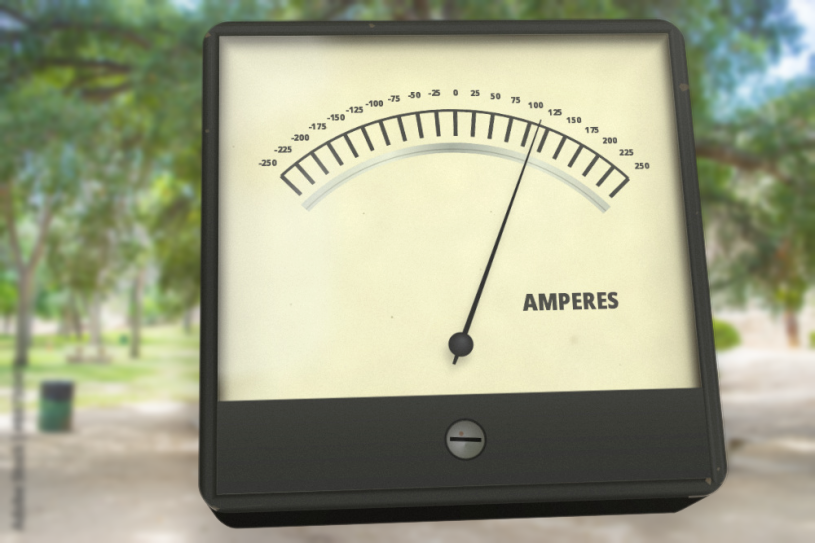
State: 112.5 A
